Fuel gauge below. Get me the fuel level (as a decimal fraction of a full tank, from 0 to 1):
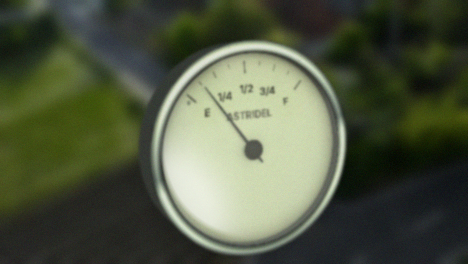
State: 0.125
